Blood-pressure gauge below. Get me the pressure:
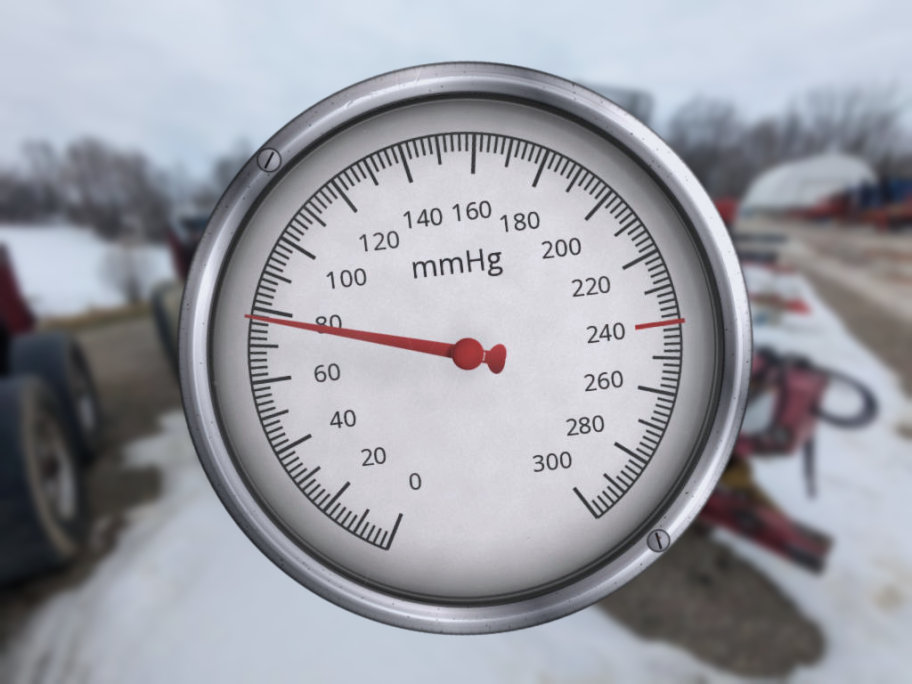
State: 78 mmHg
